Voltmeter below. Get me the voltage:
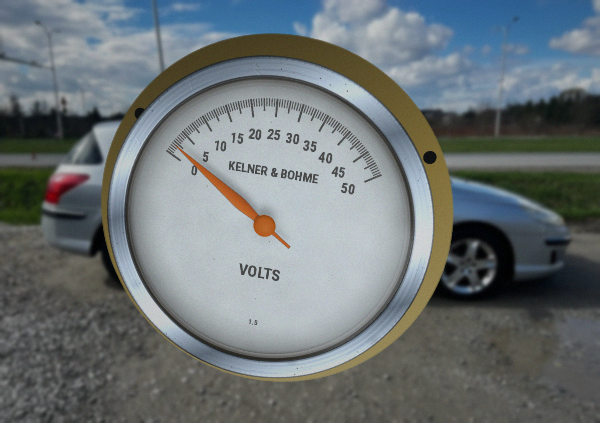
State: 2.5 V
